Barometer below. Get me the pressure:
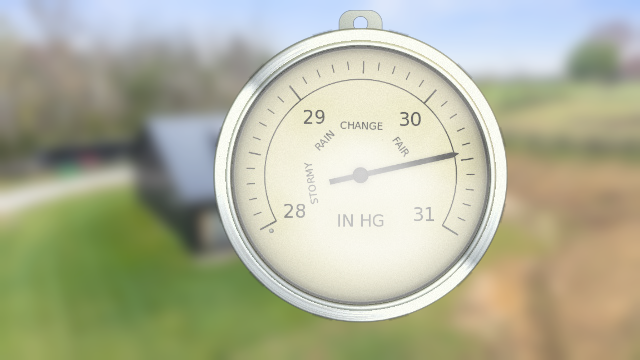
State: 30.45 inHg
